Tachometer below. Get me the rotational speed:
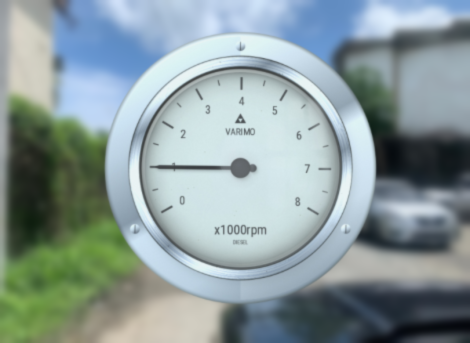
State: 1000 rpm
